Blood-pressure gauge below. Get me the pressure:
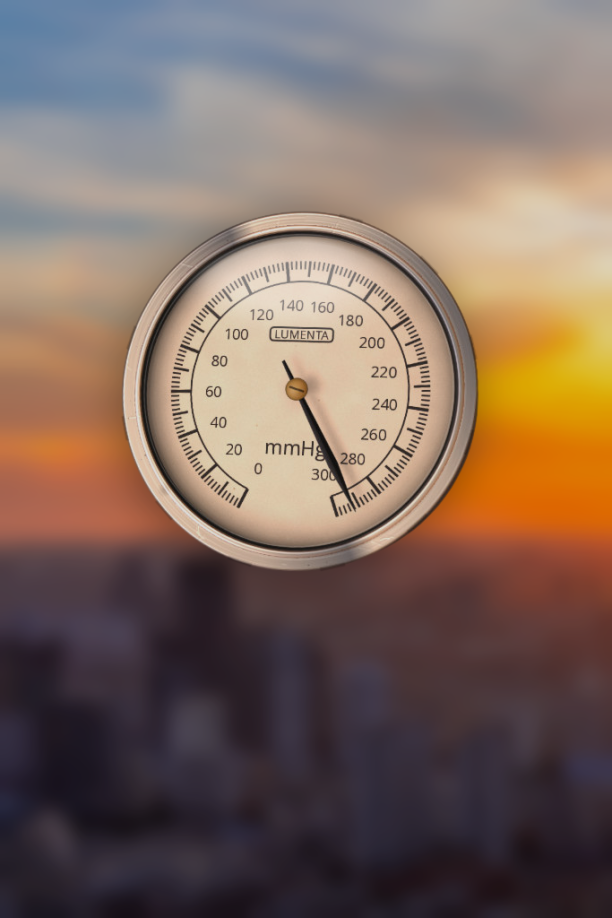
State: 292 mmHg
